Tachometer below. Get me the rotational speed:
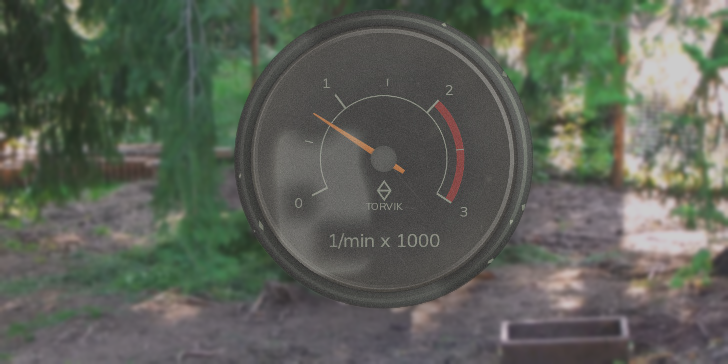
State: 750 rpm
